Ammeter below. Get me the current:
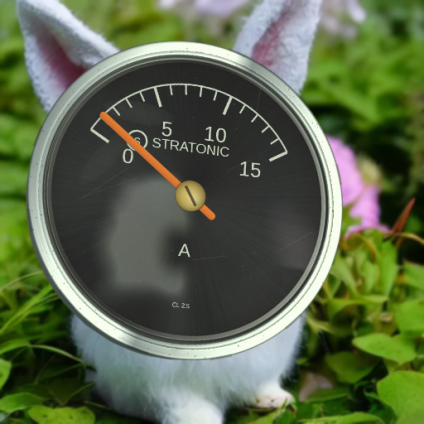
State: 1 A
